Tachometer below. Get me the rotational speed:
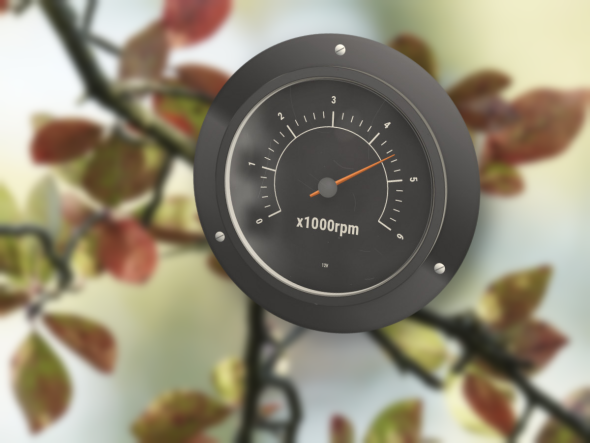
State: 4500 rpm
